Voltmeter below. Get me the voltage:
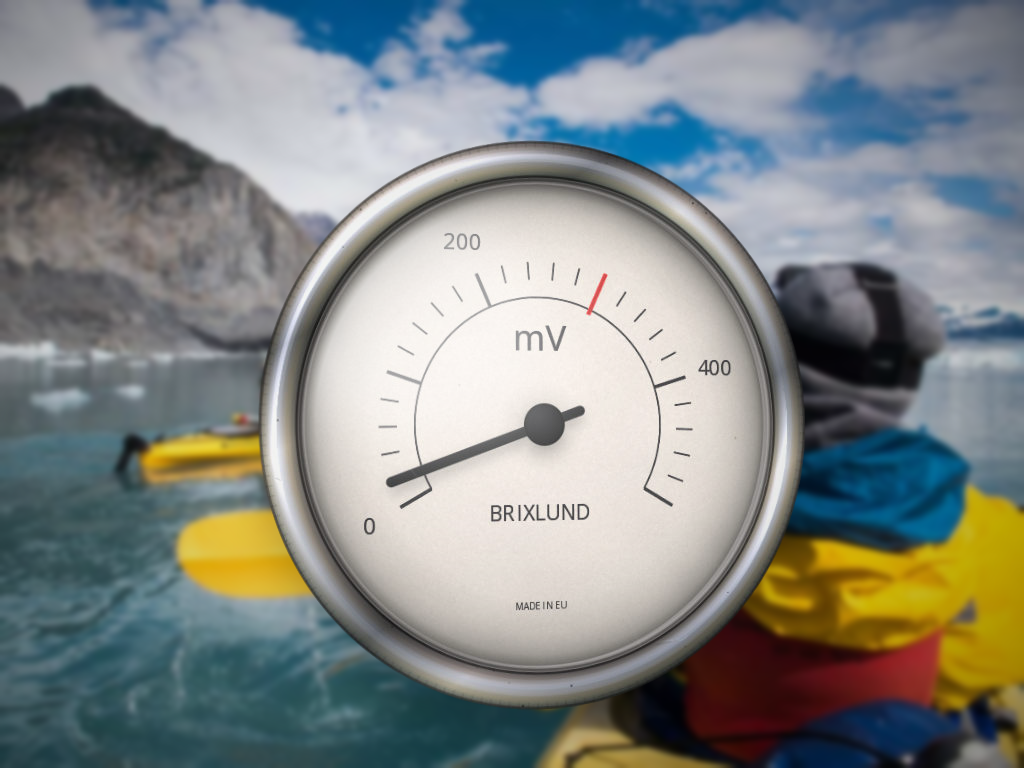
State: 20 mV
